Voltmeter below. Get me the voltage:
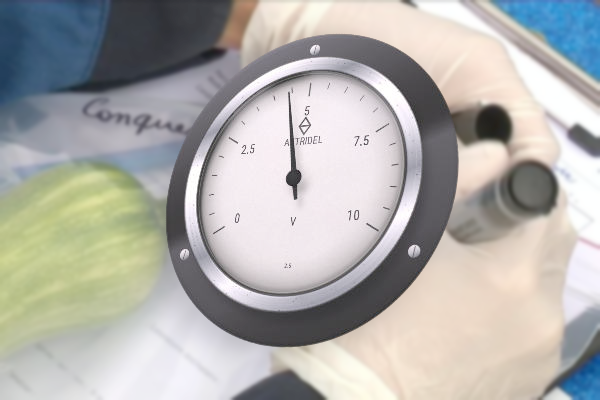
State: 4.5 V
